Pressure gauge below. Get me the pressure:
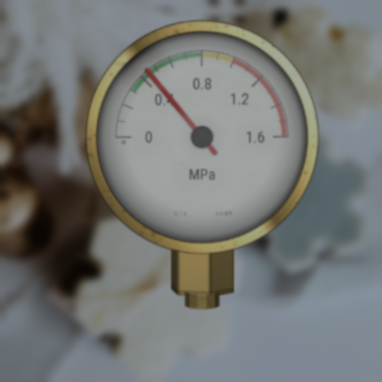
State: 0.45 MPa
